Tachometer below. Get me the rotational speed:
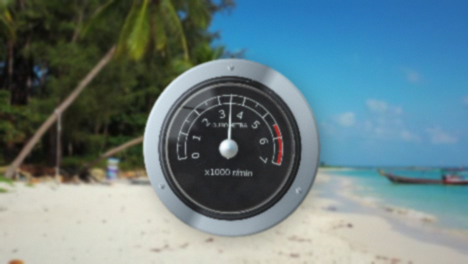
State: 3500 rpm
